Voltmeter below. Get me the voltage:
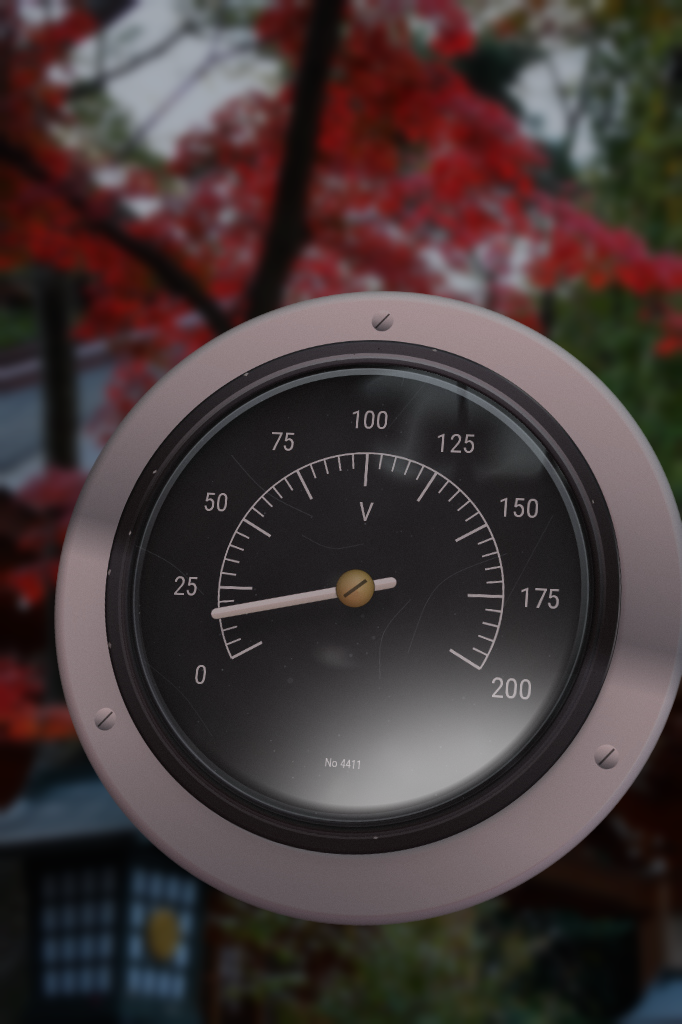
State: 15 V
